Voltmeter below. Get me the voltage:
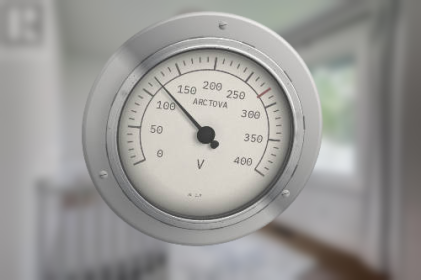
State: 120 V
